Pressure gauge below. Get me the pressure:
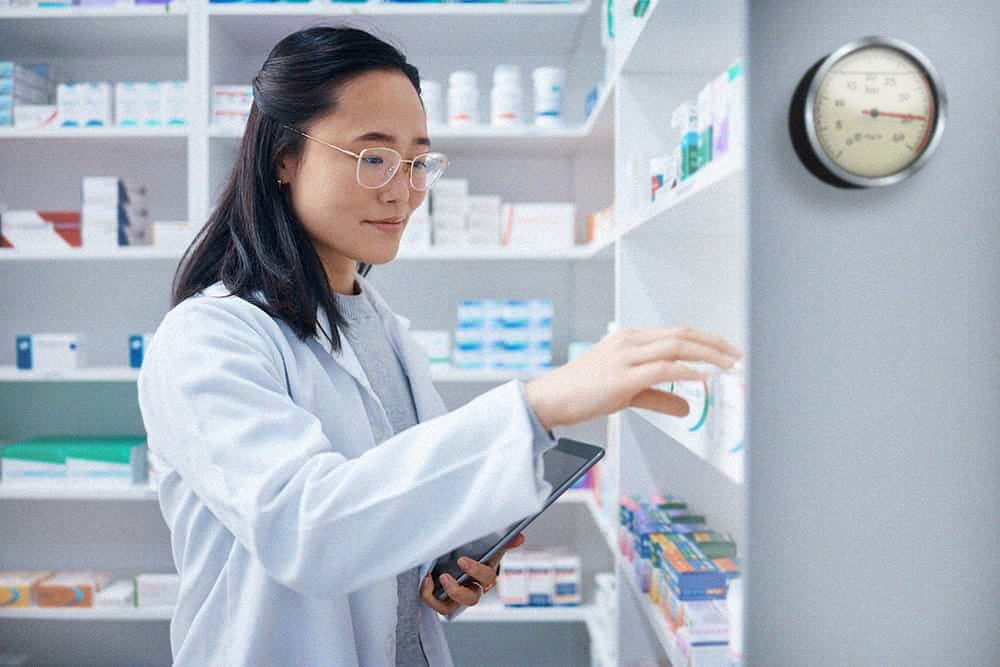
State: 35 bar
